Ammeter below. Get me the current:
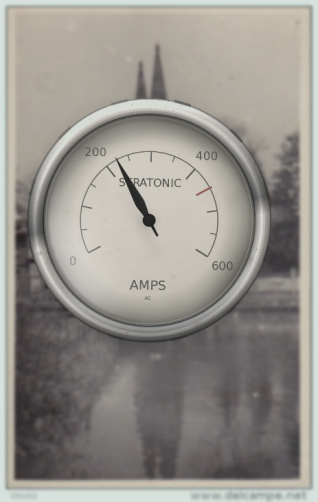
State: 225 A
